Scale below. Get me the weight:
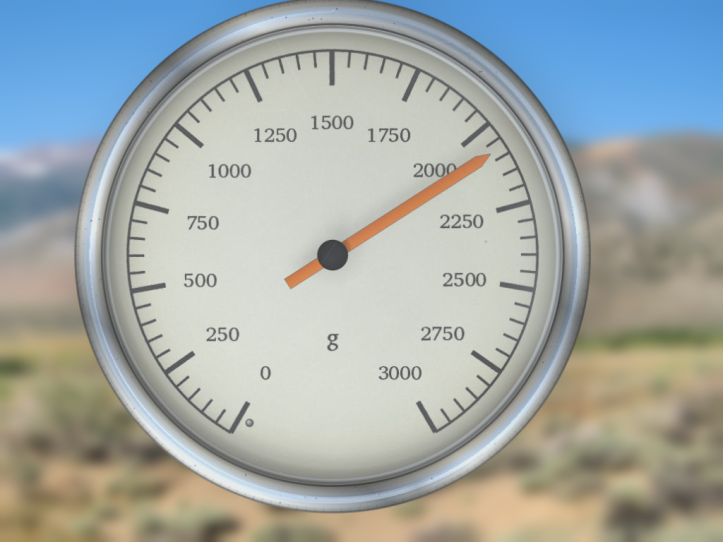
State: 2075 g
